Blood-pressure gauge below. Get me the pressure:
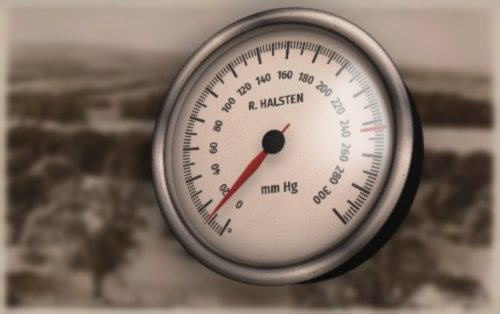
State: 10 mmHg
